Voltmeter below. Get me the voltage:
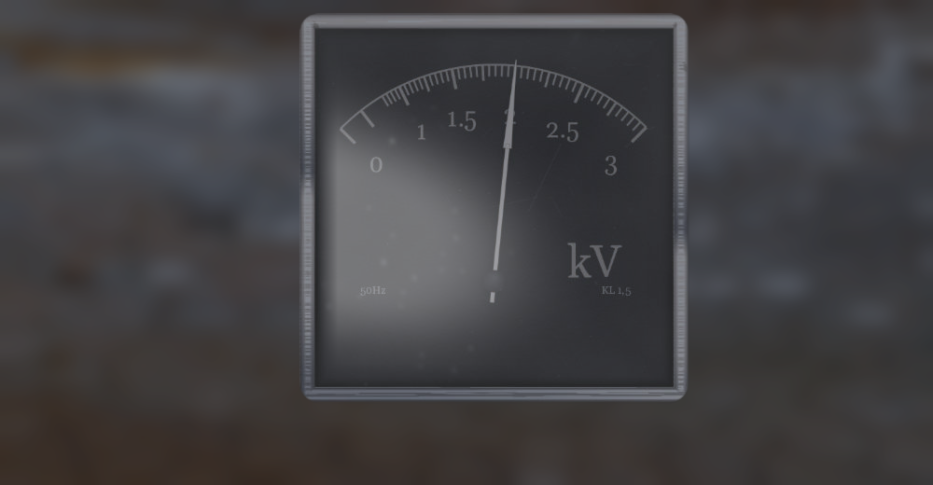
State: 2 kV
